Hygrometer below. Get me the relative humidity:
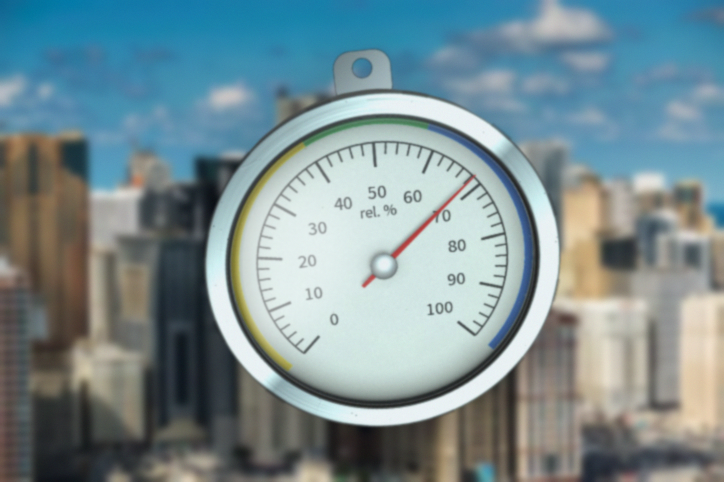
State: 68 %
